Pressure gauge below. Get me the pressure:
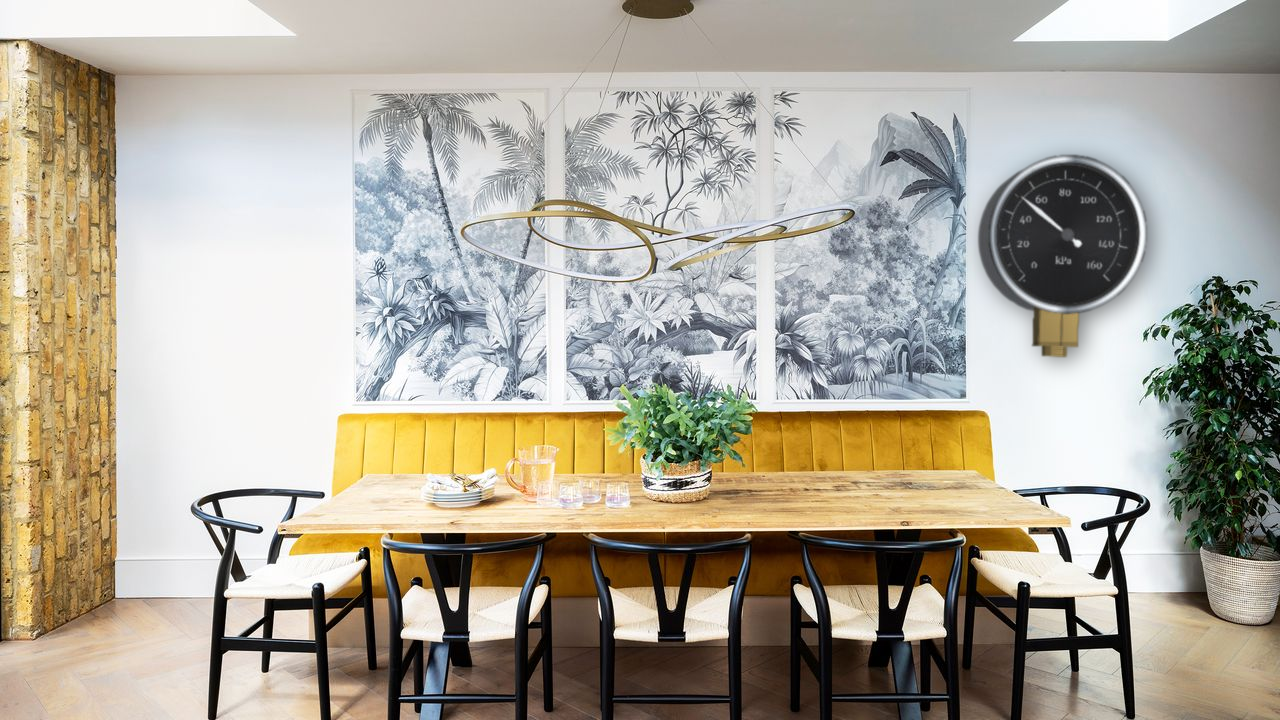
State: 50 kPa
